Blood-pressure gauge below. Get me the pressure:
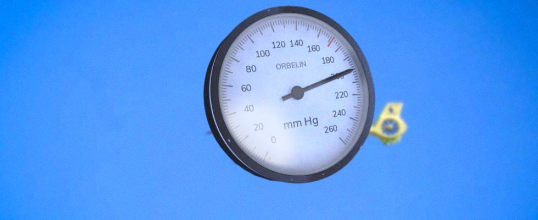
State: 200 mmHg
